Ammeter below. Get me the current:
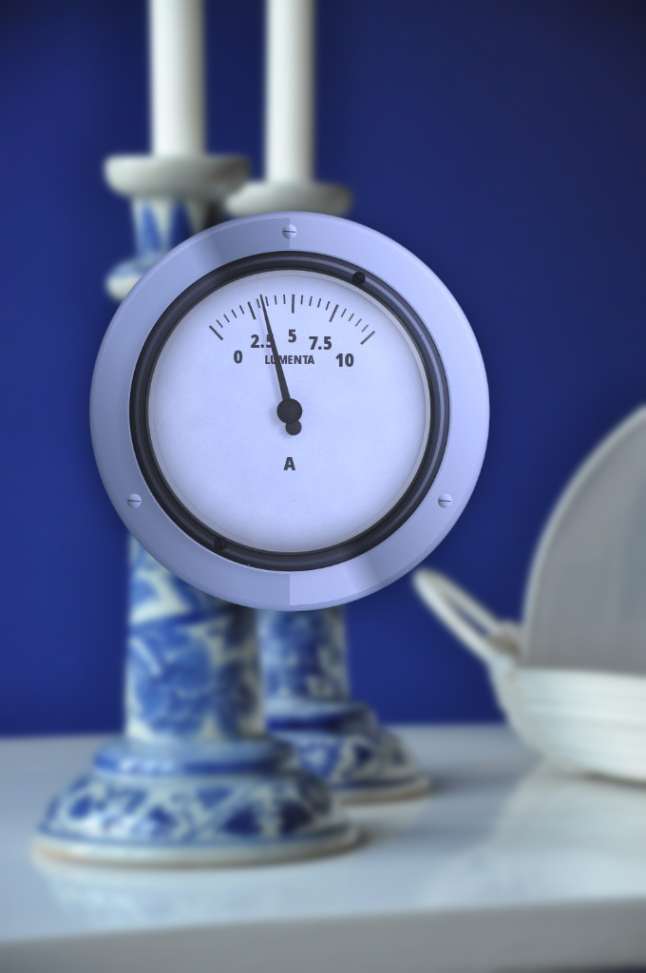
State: 3.25 A
